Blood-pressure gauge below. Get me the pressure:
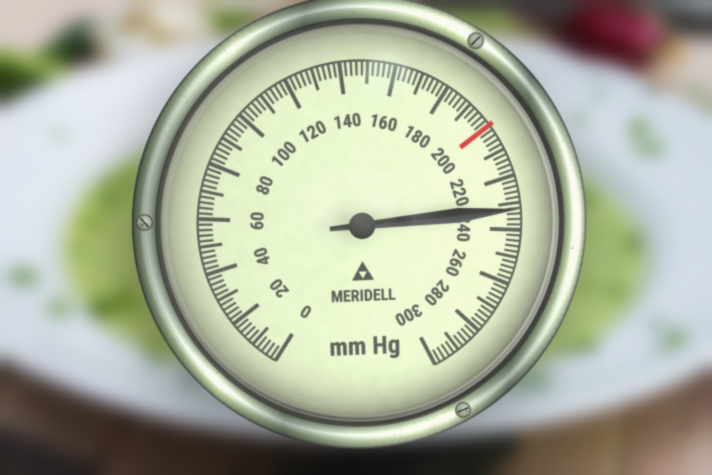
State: 232 mmHg
